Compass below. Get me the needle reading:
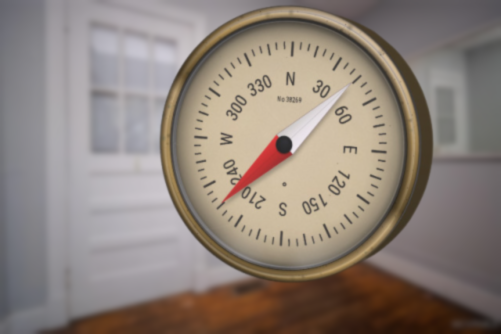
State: 225 °
